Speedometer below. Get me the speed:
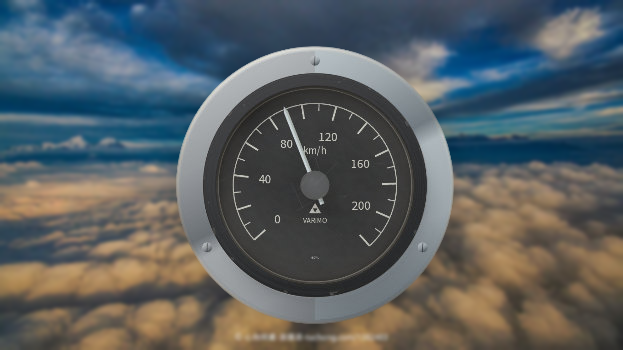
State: 90 km/h
